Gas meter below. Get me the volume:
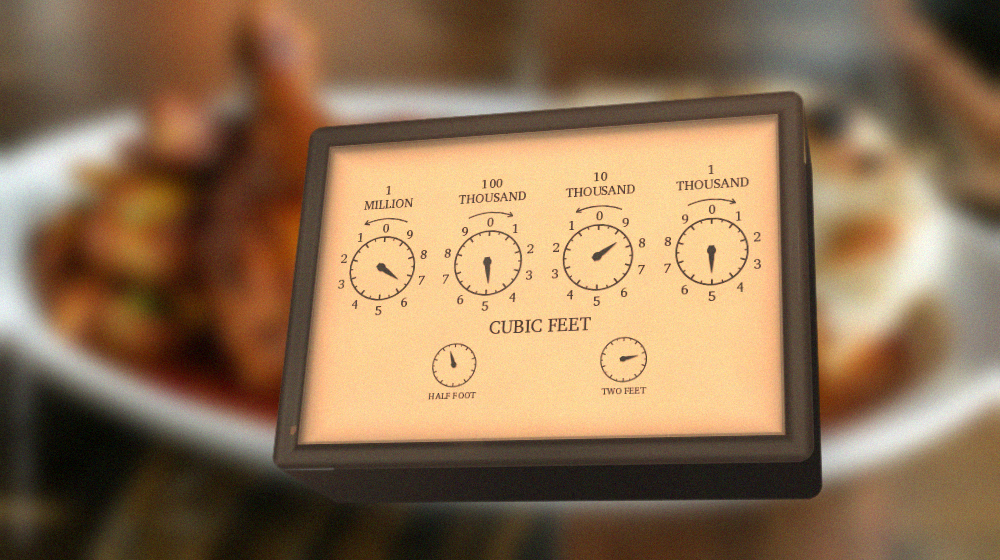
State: 648500 ft³
